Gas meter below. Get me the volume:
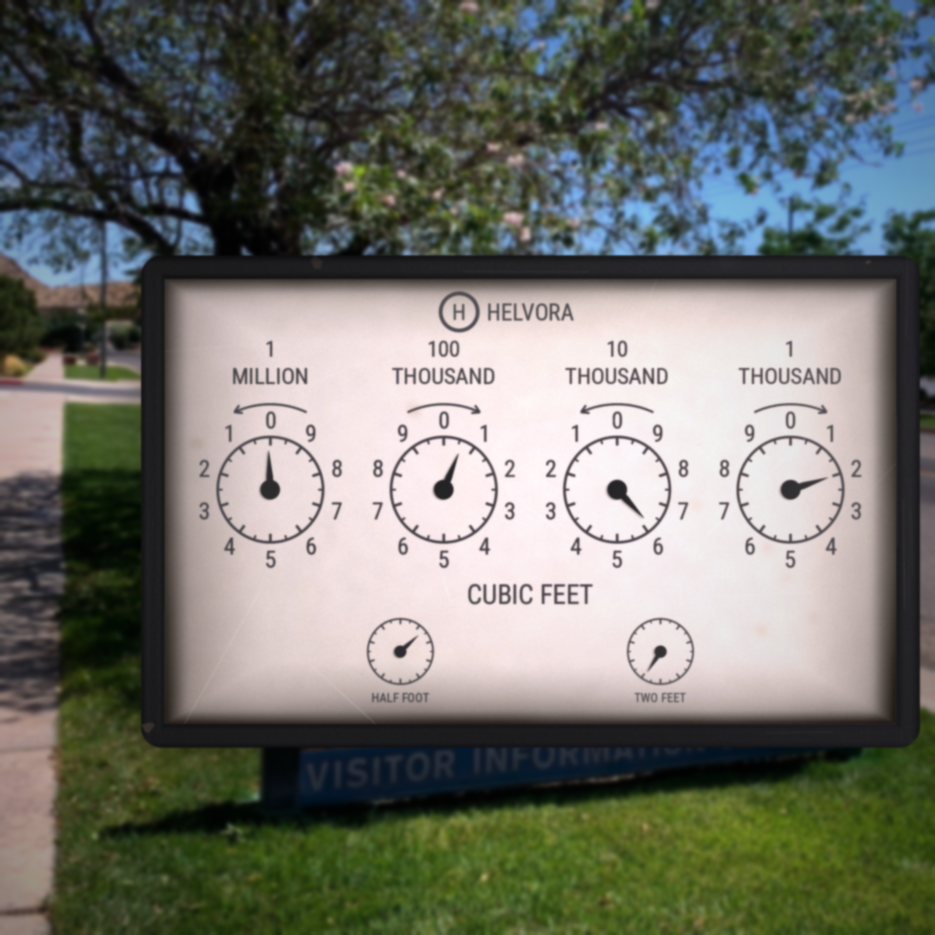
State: 6200 ft³
